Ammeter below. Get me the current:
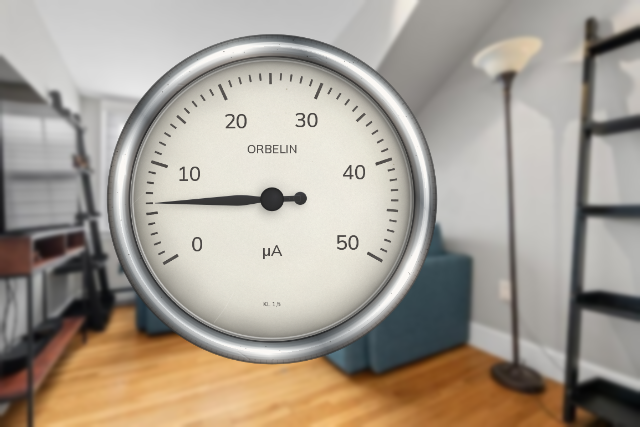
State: 6 µA
